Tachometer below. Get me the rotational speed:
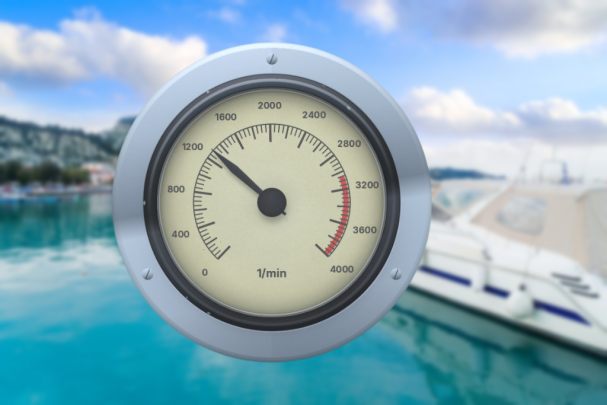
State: 1300 rpm
